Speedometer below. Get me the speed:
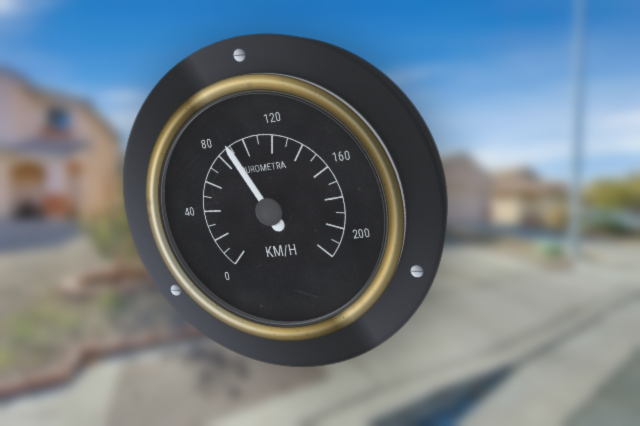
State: 90 km/h
